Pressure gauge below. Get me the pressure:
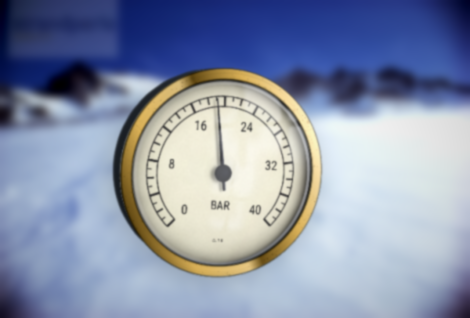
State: 19 bar
